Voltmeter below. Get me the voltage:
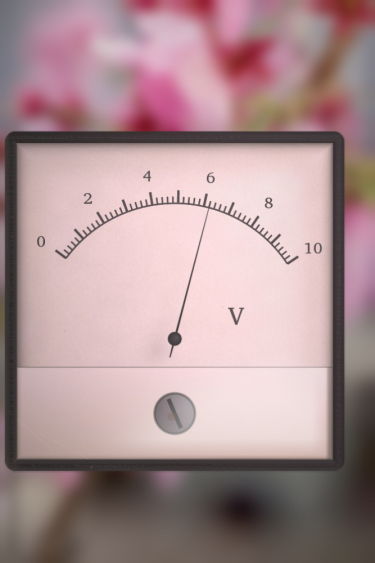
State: 6.2 V
